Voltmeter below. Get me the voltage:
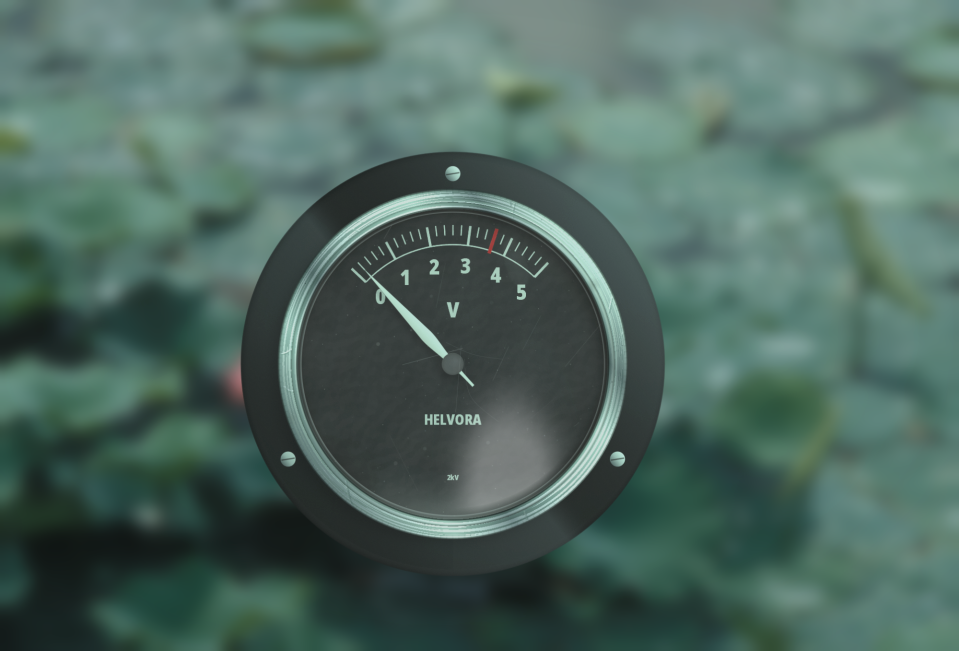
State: 0.2 V
